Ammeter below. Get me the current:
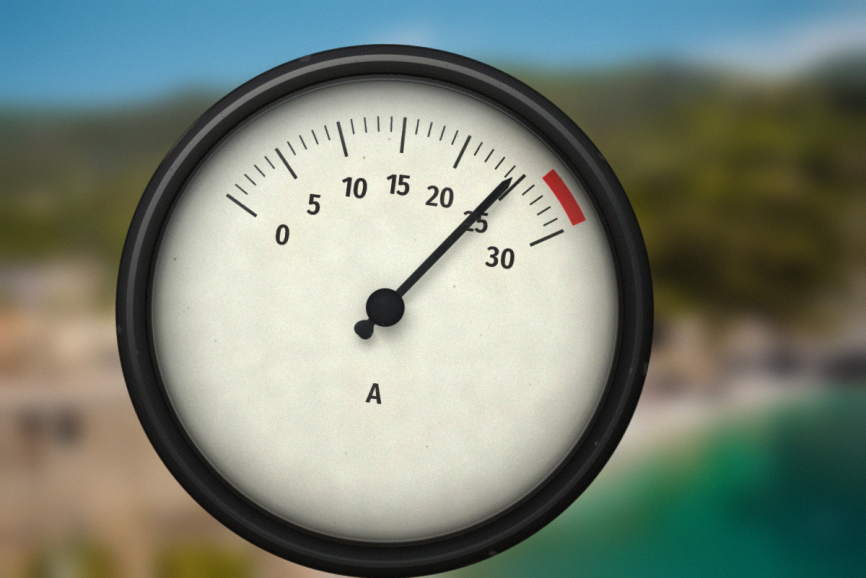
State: 24.5 A
